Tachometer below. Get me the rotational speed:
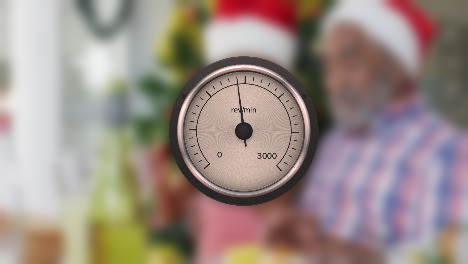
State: 1400 rpm
